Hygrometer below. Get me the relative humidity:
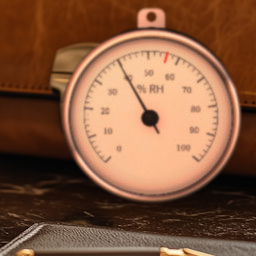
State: 40 %
